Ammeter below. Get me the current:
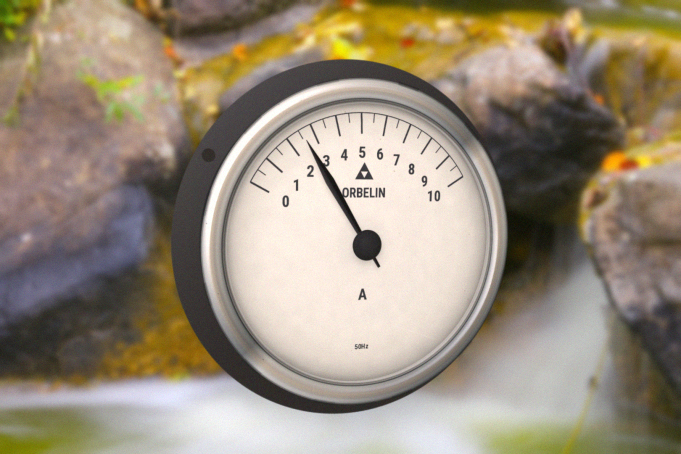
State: 2.5 A
